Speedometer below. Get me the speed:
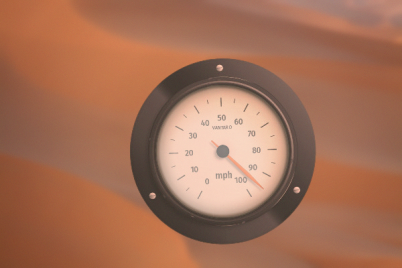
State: 95 mph
